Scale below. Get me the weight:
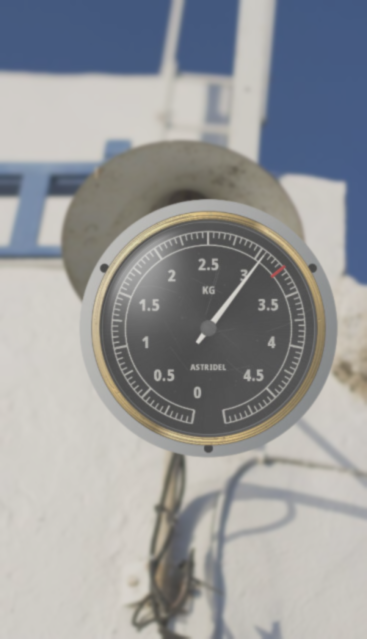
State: 3.05 kg
